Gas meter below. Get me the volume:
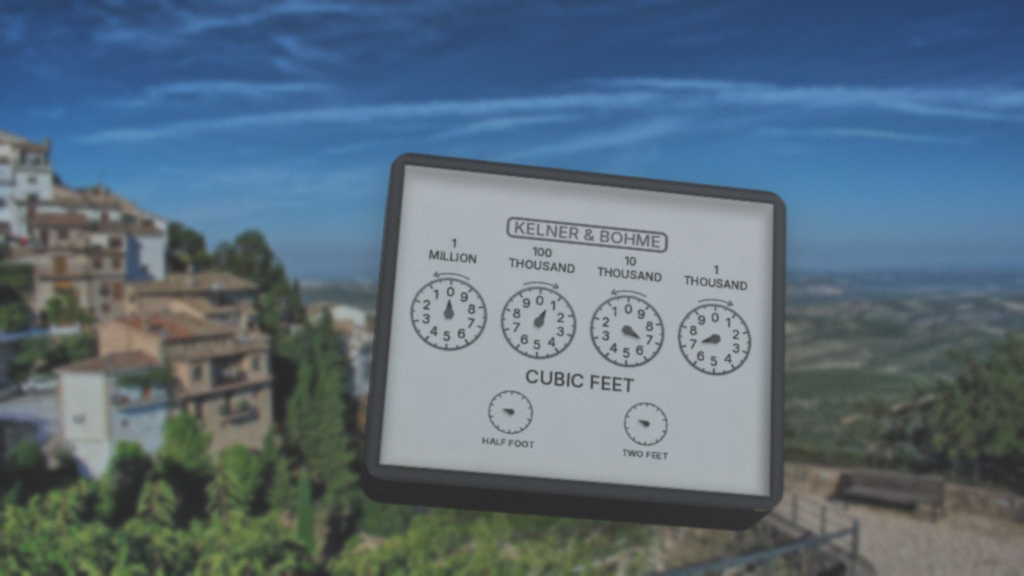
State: 6700 ft³
